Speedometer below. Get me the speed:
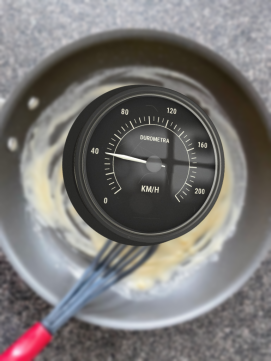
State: 40 km/h
